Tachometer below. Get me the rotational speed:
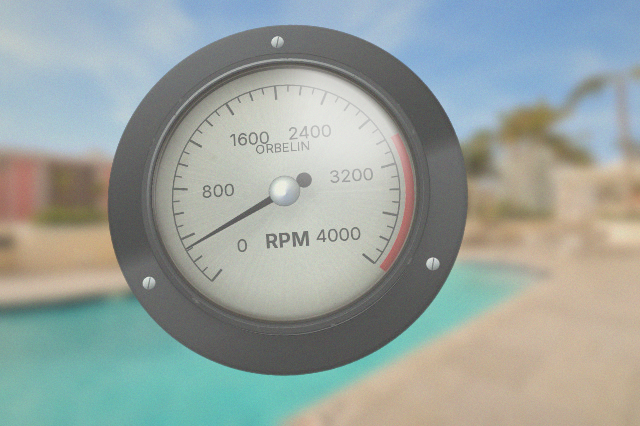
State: 300 rpm
